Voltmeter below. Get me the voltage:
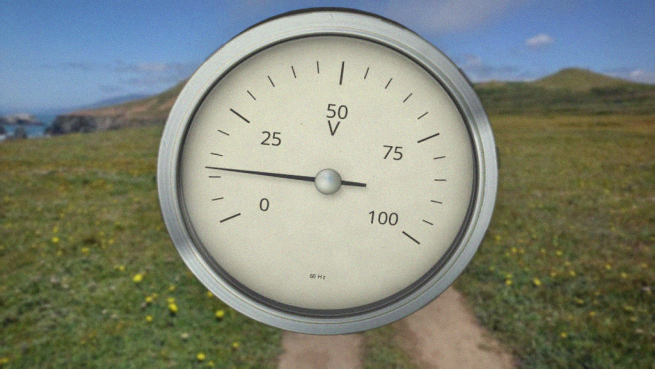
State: 12.5 V
